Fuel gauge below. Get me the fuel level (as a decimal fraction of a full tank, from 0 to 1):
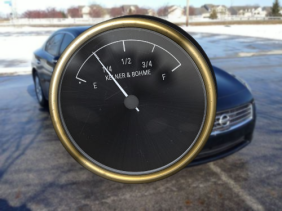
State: 0.25
